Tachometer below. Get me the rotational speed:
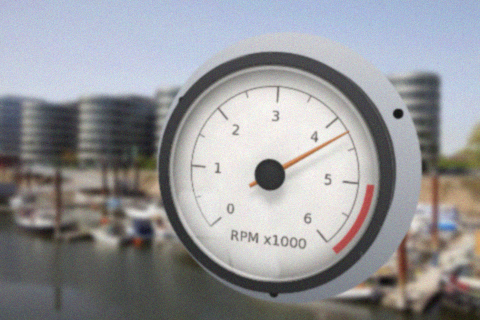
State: 4250 rpm
